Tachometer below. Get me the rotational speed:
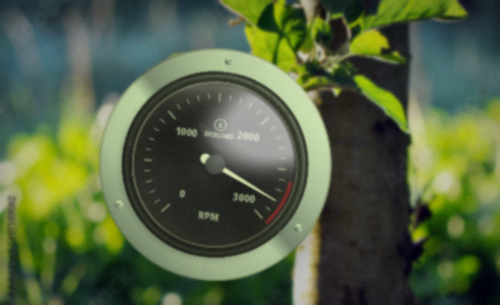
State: 2800 rpm
